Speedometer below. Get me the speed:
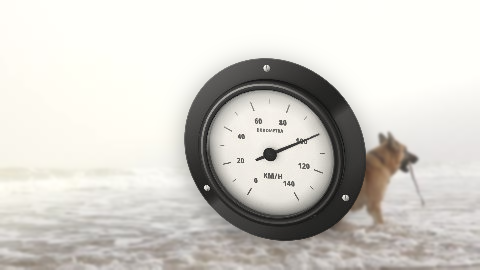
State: 100 km/h
